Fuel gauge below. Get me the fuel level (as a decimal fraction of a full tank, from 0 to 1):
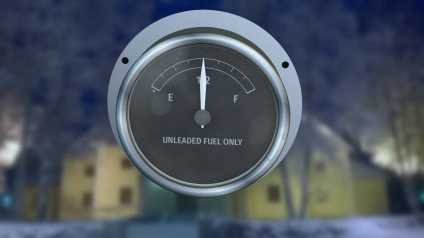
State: 0.5
